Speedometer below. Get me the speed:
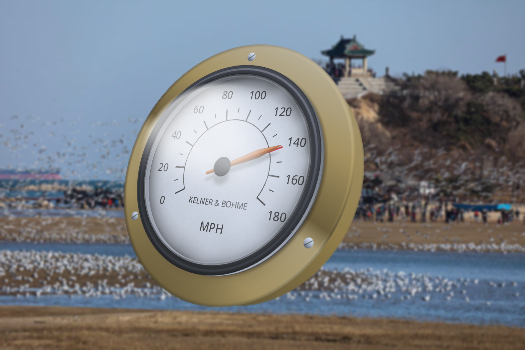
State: 140 mph
